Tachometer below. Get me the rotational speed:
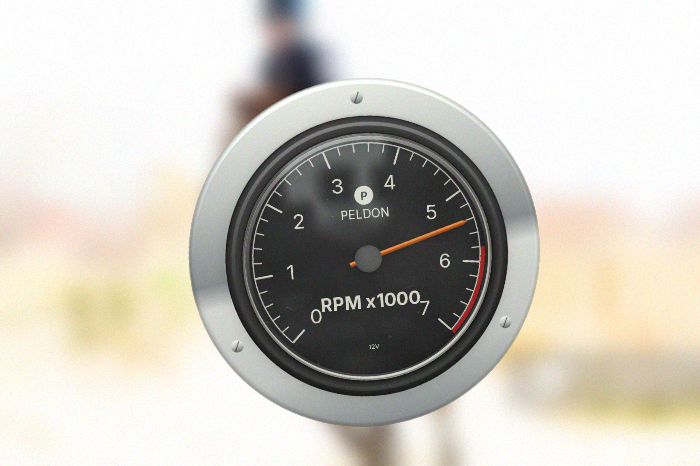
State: 5400 rpm
